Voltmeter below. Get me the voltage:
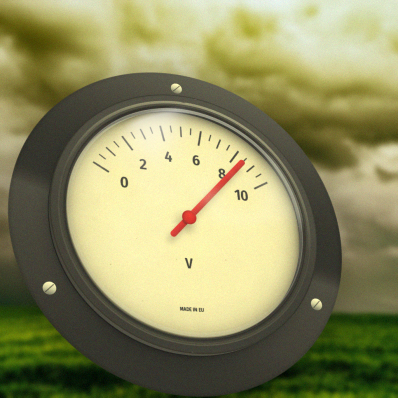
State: 8.5 V
